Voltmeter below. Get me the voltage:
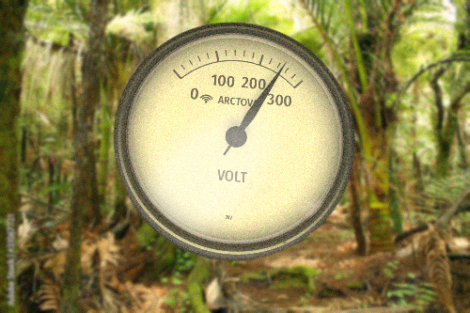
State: 250 V
